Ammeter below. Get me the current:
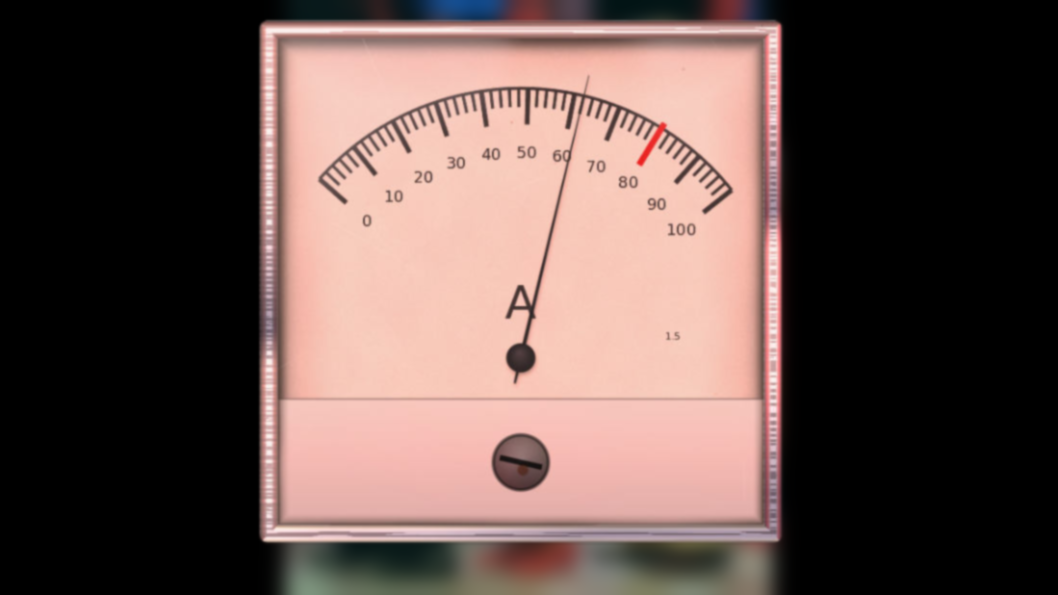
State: 62 A
